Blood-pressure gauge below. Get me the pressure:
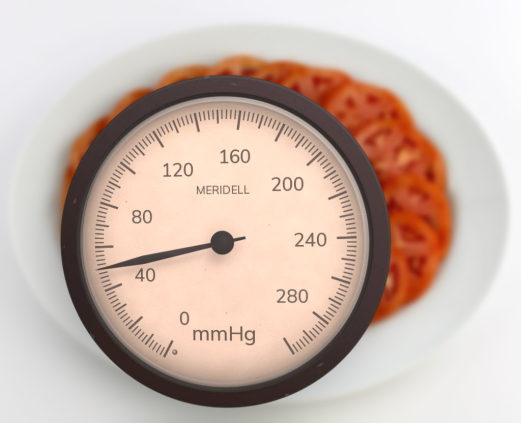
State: 50 mmHg
